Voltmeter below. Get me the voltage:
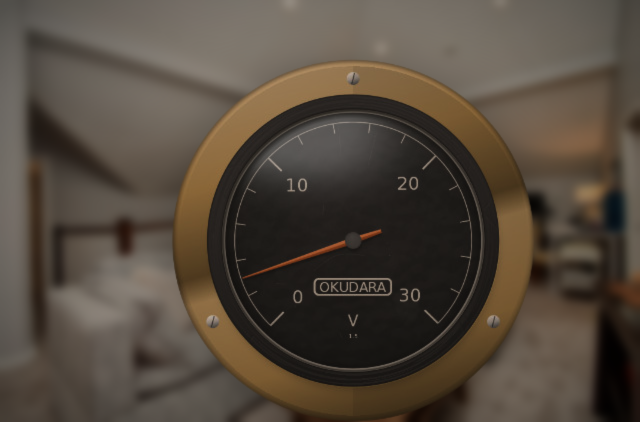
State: 3 V
